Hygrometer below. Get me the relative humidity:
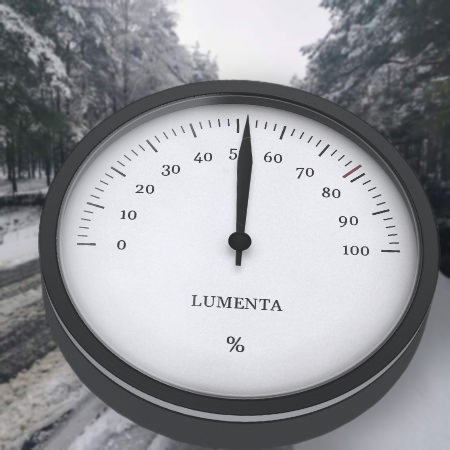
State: 52 %
